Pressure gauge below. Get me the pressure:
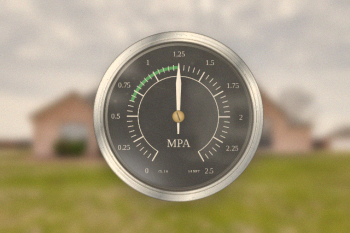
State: 1.25 MPa
